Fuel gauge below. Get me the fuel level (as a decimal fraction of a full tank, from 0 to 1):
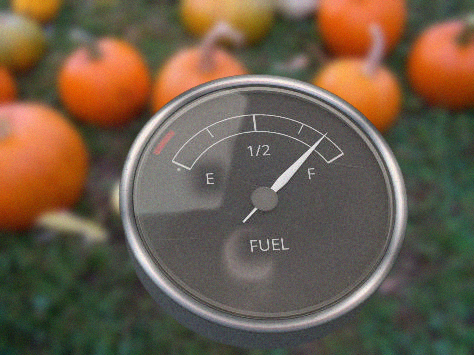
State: 0.875
